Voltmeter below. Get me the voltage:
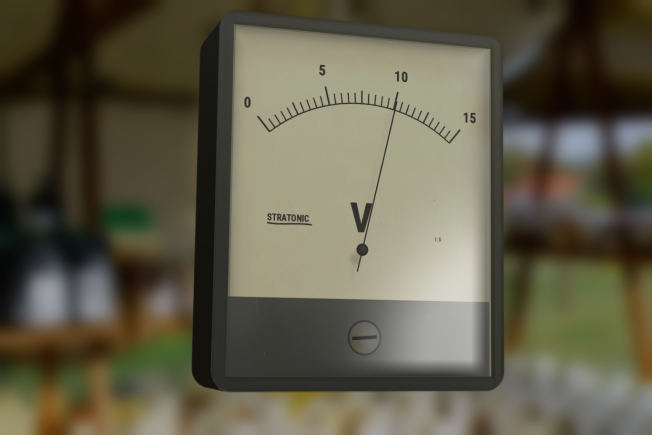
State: 10 V
